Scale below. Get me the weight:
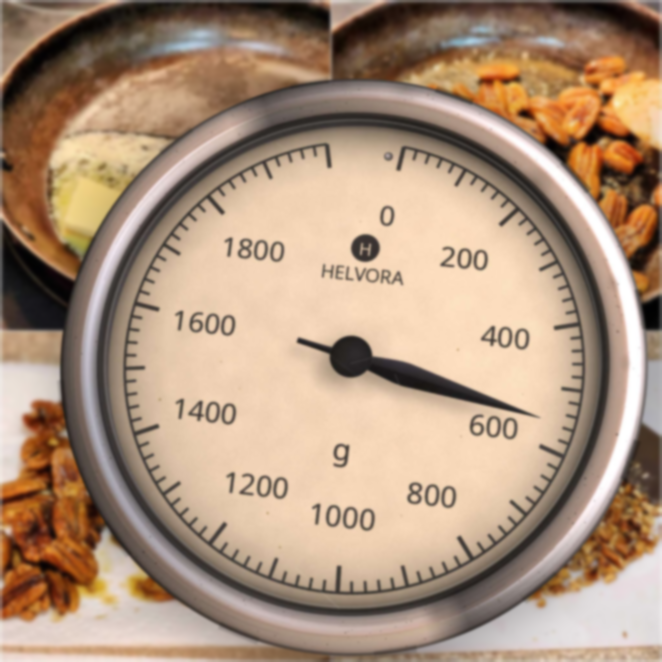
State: 560 g
